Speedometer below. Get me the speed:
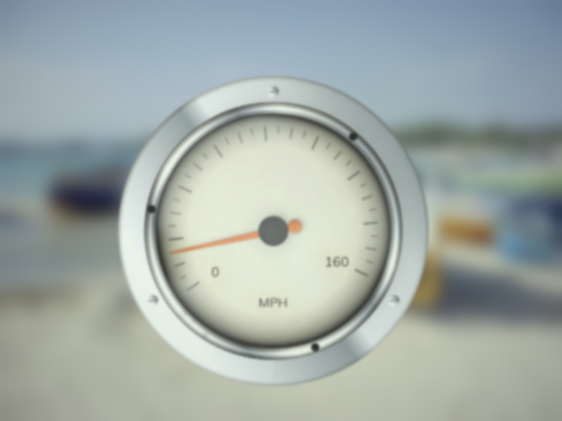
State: 15 mph
